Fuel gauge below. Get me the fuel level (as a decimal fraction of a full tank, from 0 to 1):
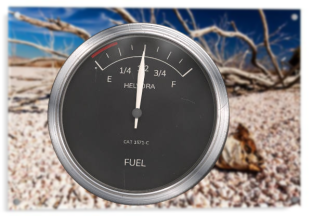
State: 0.5
